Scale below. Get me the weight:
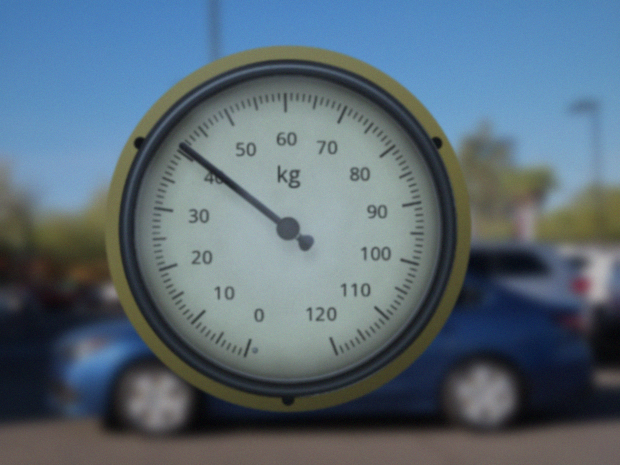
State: 41 kg
